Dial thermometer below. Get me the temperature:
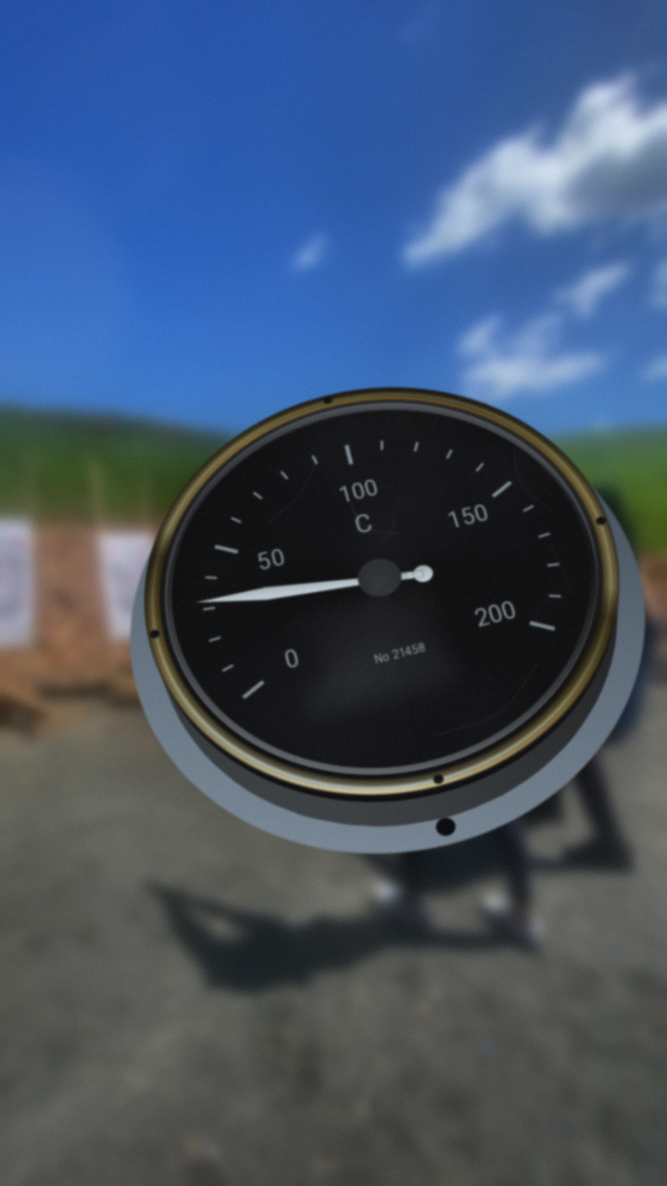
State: 30 °C
